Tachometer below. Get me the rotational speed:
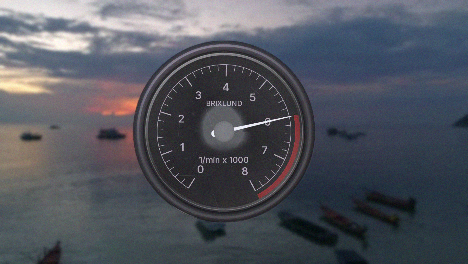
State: 6000 rpm
